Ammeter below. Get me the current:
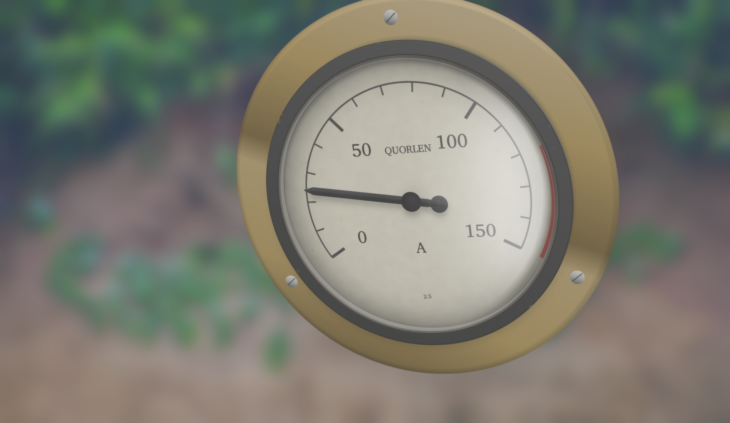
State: 25 A
